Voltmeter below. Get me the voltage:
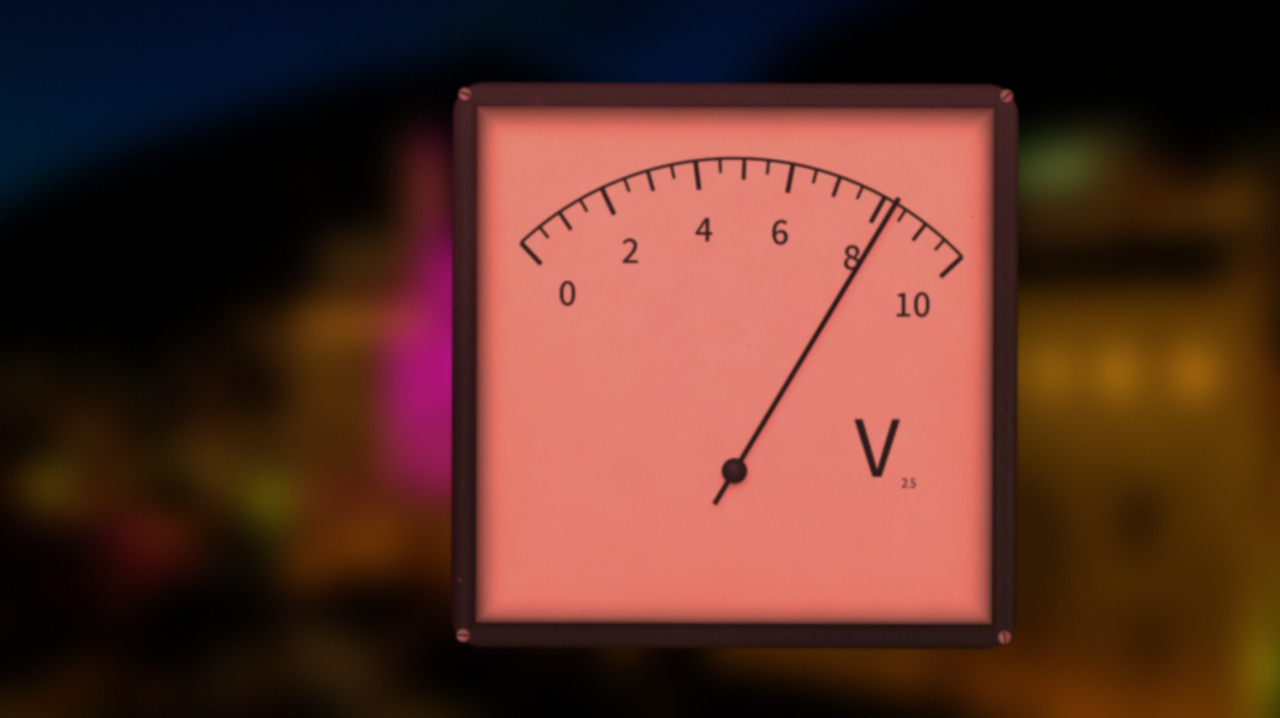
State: 8.25 V
